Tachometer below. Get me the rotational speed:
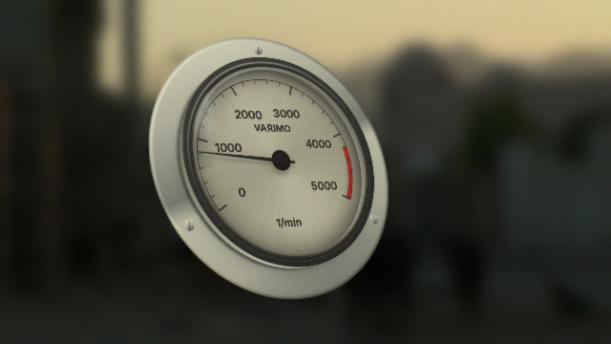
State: 800 rpm
